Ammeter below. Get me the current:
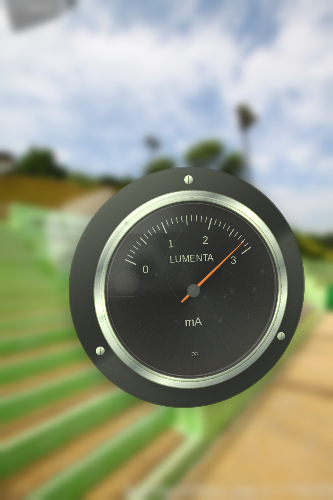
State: 2.8 mA
